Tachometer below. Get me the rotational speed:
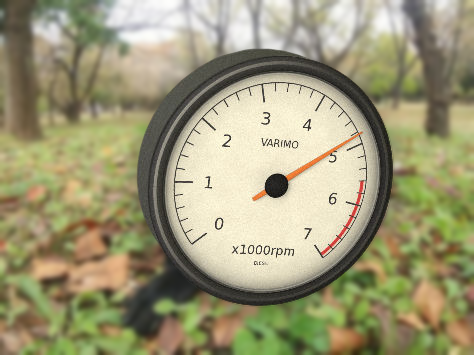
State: 4800 rpm
